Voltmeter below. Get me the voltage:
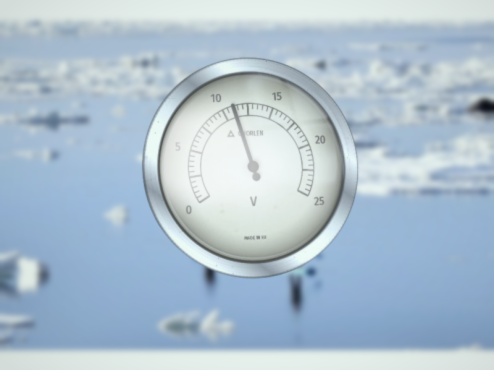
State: 11 V
